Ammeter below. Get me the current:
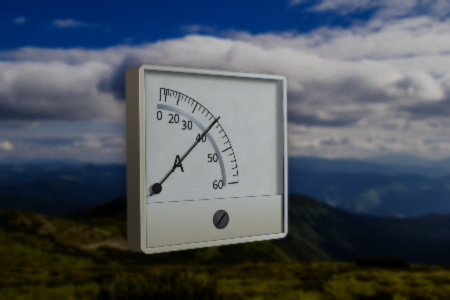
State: 40 A
